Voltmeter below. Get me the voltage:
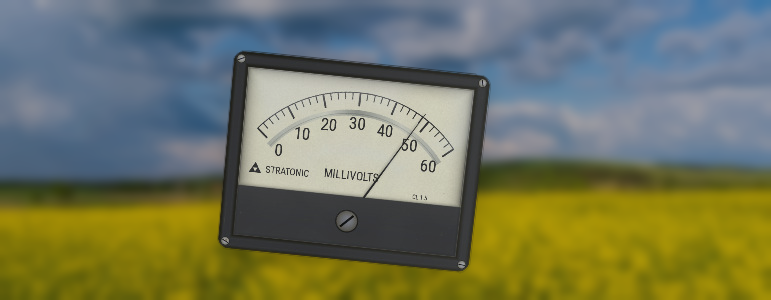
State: 48 mV
